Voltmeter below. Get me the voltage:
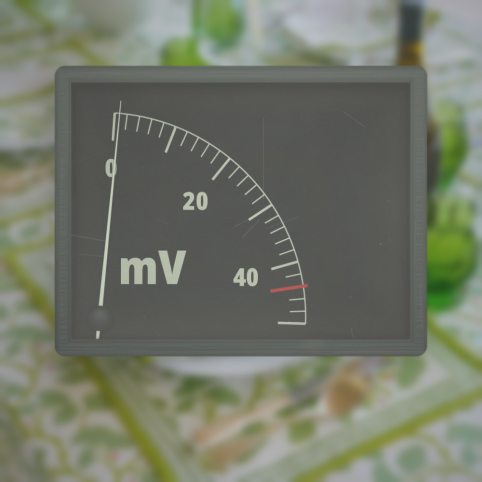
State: 1 mV
